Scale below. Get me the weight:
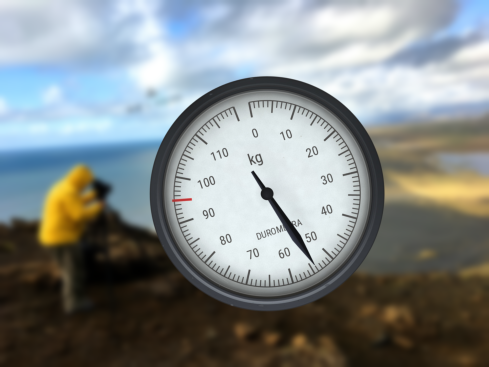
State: 54 kg
